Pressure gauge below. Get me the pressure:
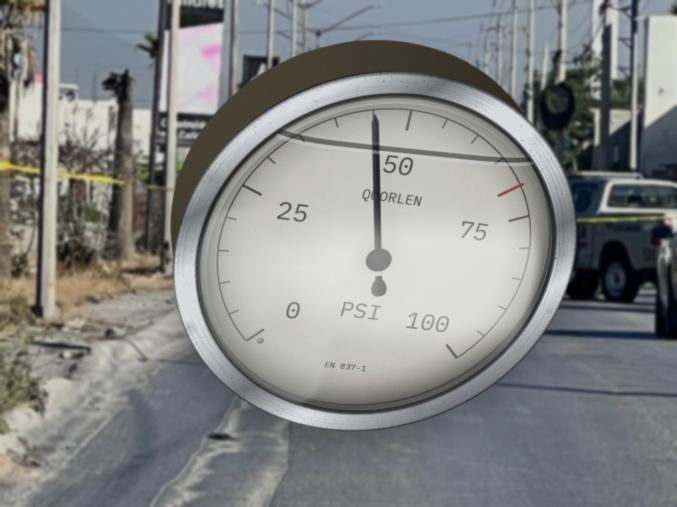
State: 45 psi
